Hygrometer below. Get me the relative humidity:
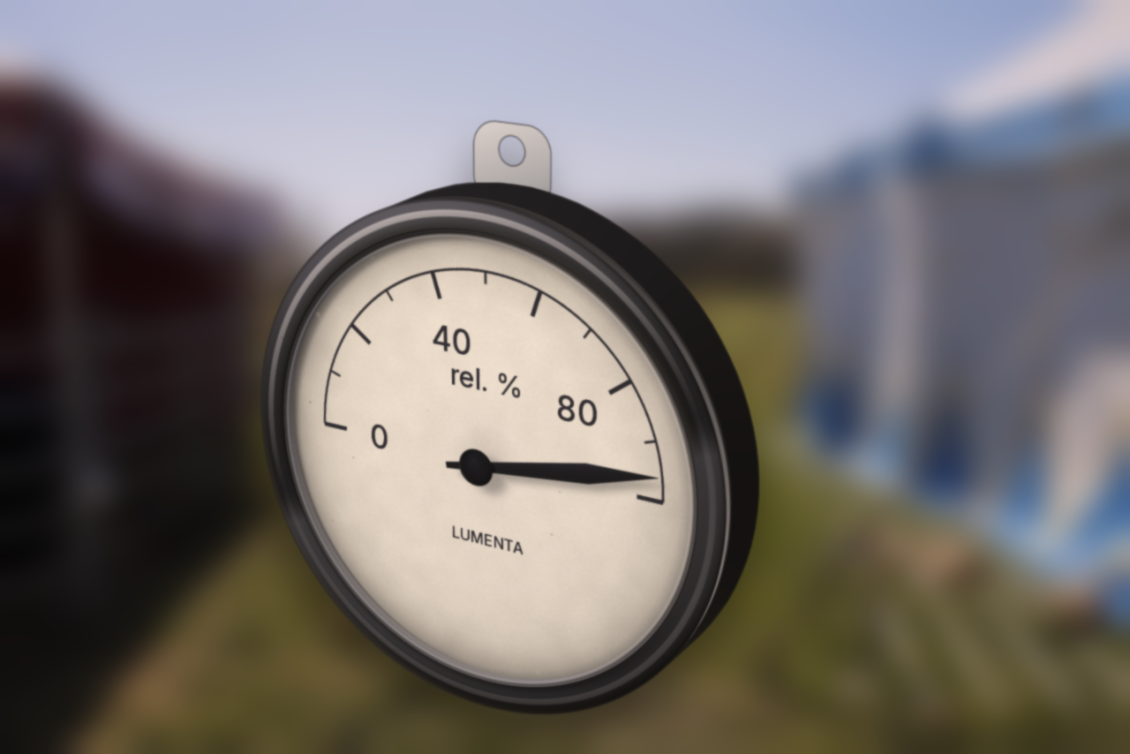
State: 95 %
